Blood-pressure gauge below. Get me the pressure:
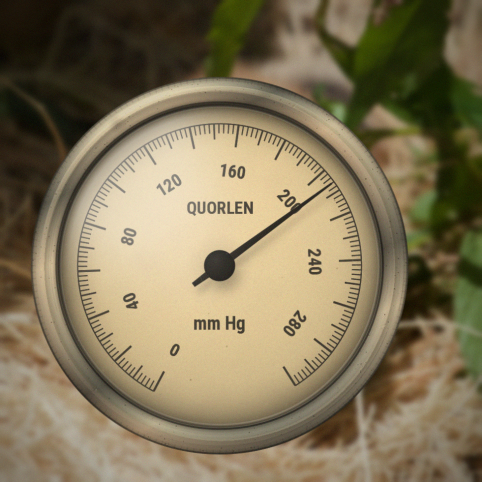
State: 206 mmHg
